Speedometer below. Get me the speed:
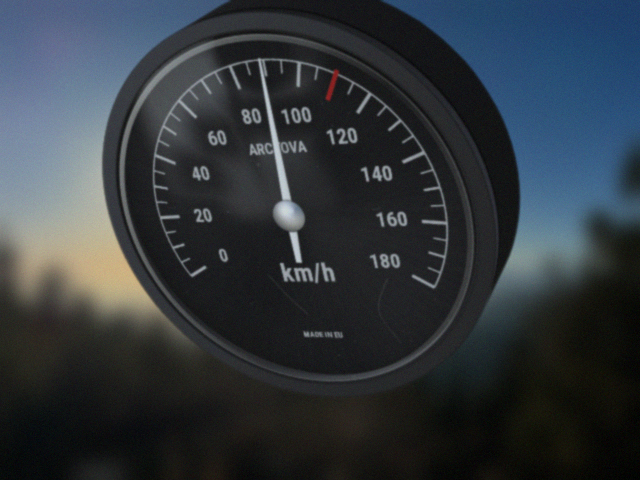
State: 90 km/h
